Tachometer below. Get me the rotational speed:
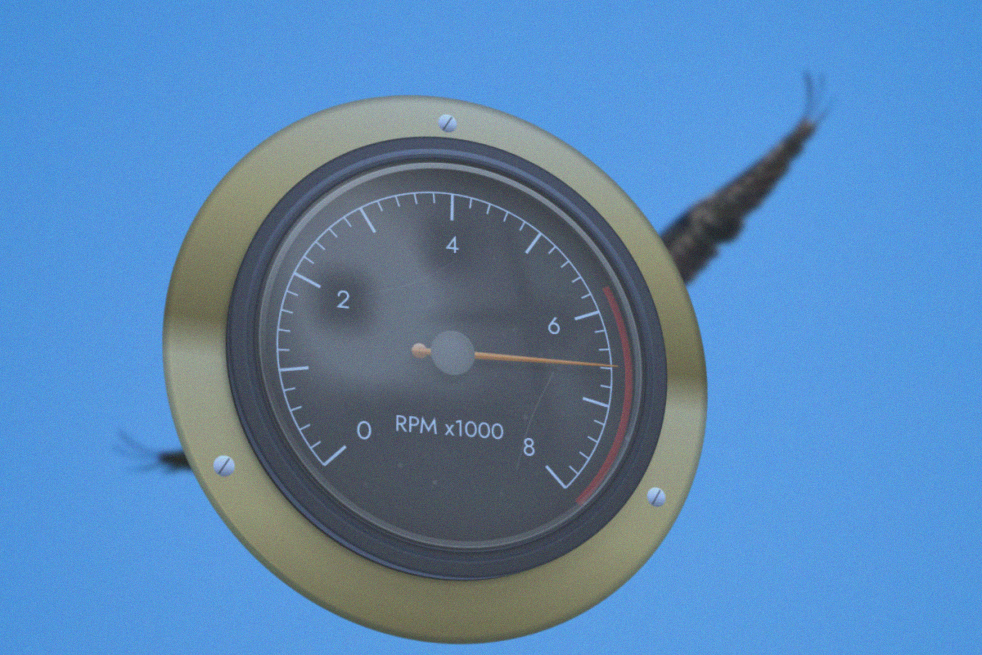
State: 6600 rpm
